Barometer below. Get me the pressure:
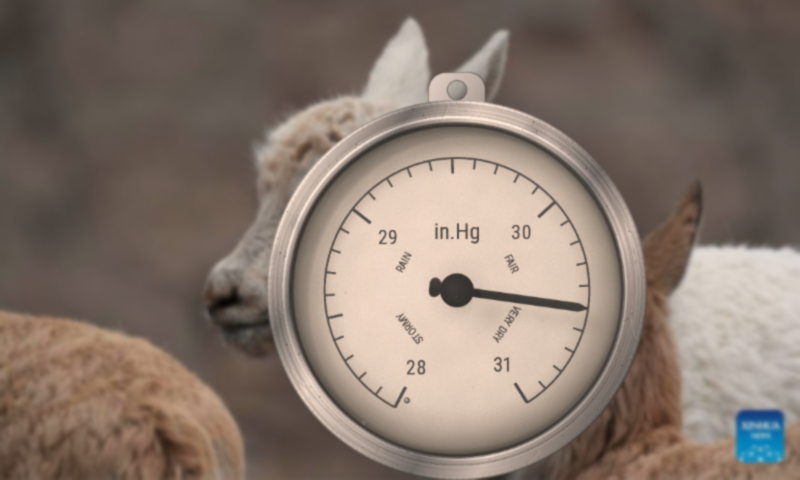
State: 30.5 inHg
